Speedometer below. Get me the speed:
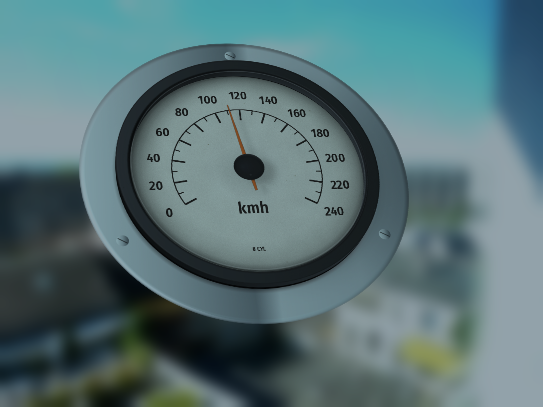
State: 110 km/h
